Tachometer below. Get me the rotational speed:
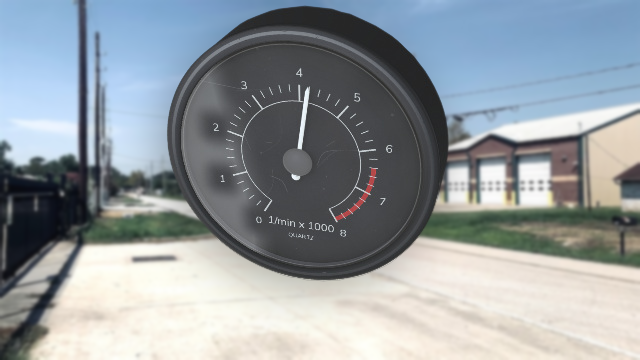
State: 4200 rpm
